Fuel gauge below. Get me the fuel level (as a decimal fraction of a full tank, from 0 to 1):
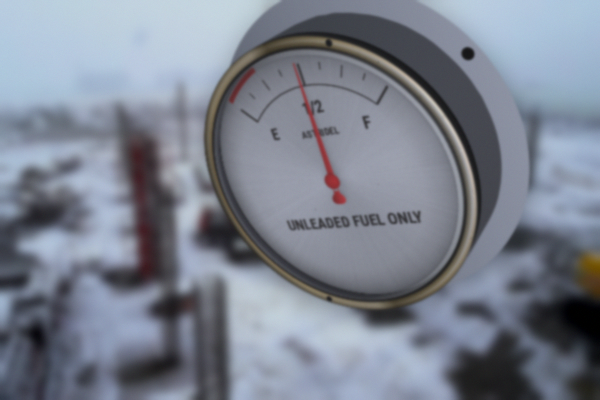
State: 0.5
